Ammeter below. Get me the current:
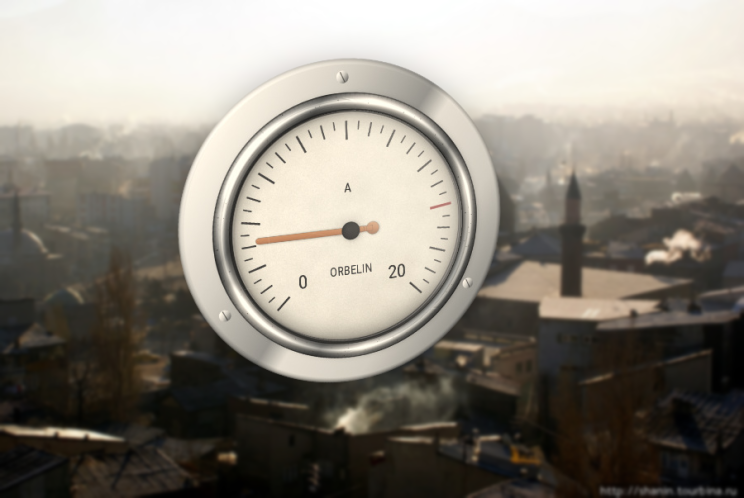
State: 3.25 A
